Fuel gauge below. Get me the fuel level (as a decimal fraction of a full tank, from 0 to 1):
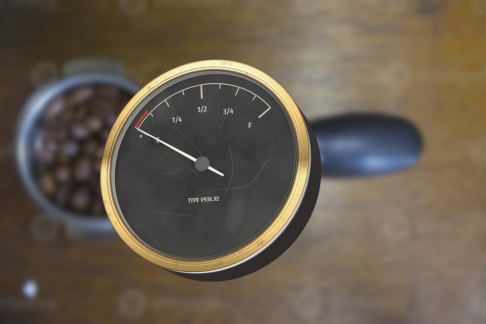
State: 0
